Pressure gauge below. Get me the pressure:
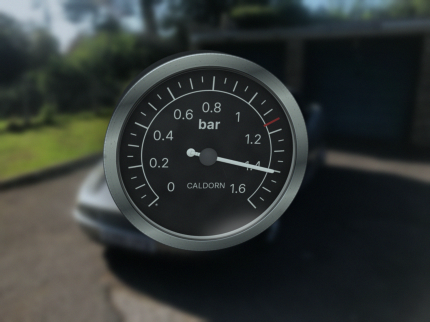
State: 1.4 bar
